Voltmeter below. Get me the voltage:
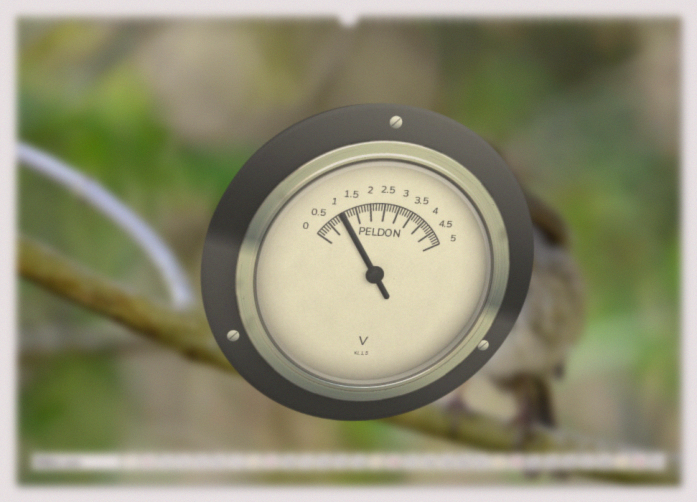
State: 1 V
